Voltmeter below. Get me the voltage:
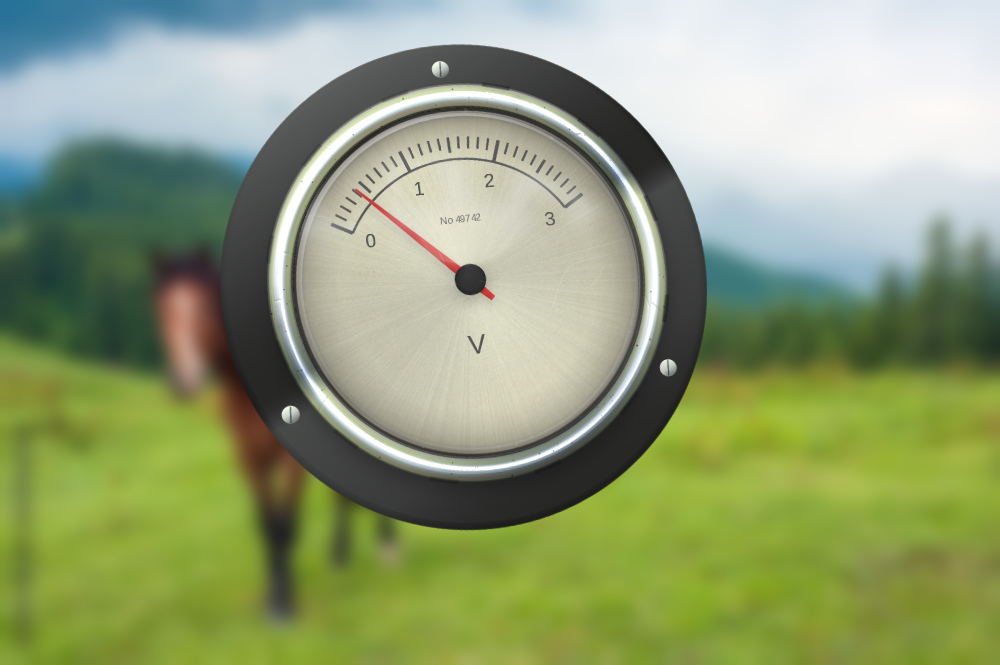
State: 0.4 V
